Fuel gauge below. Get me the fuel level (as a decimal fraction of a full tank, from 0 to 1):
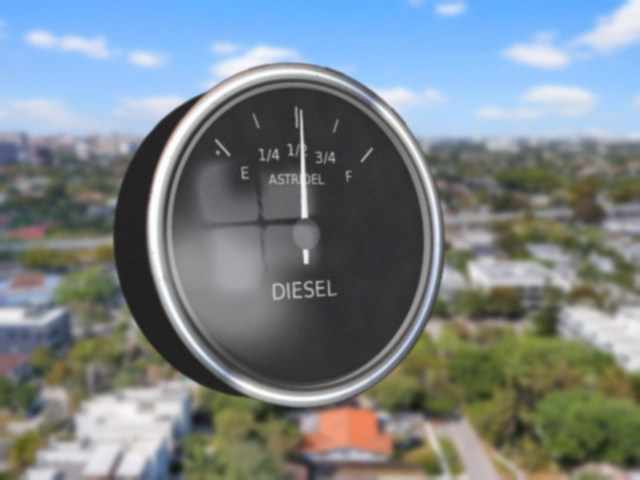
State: 0.5
